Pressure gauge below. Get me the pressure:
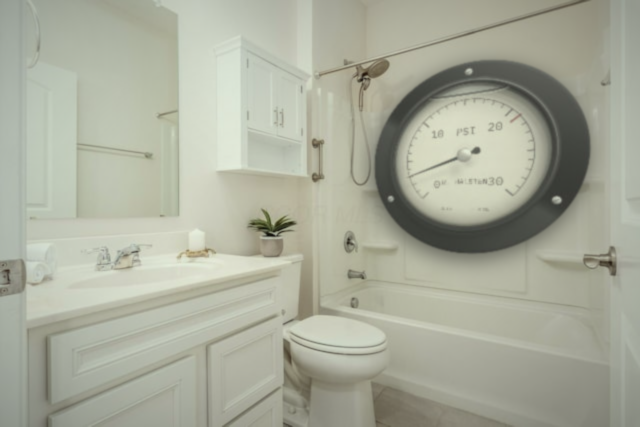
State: 3 psi
